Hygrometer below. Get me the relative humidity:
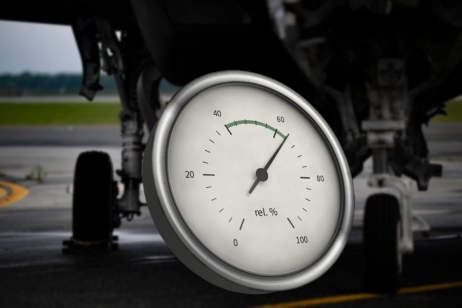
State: 64 %
